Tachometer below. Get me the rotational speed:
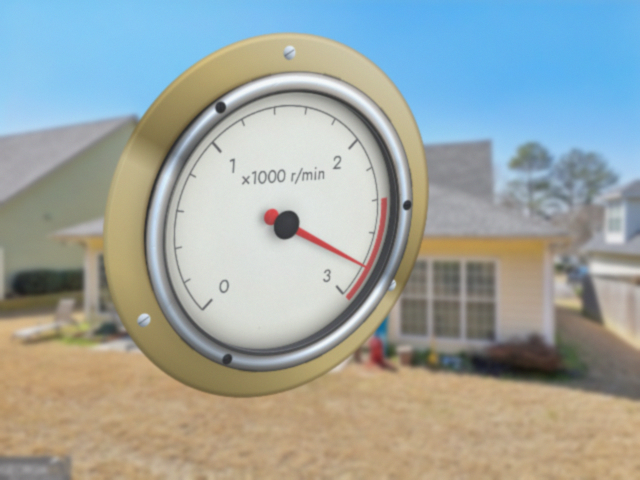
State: 2800 rpm
